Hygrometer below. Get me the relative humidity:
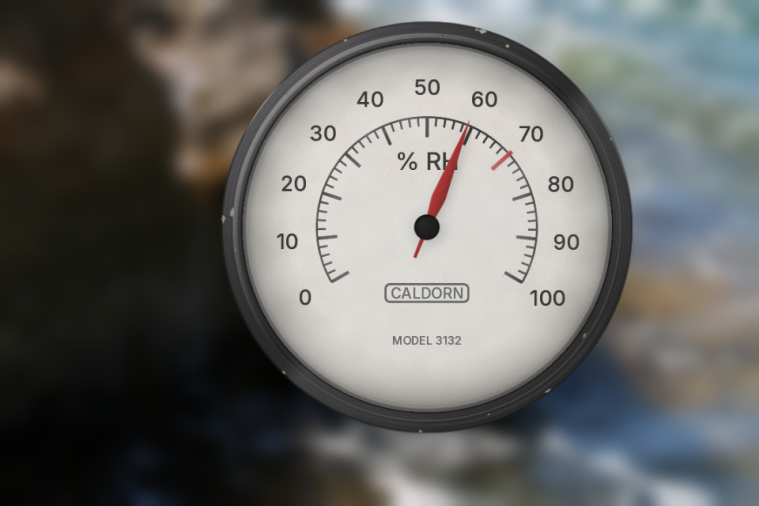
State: 59 %
